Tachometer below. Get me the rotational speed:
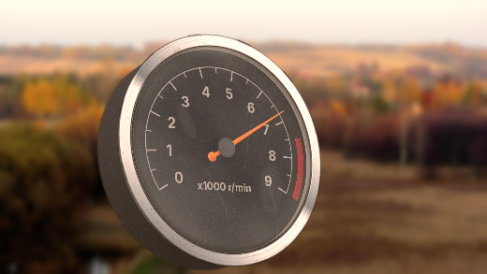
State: 6750 rpm
